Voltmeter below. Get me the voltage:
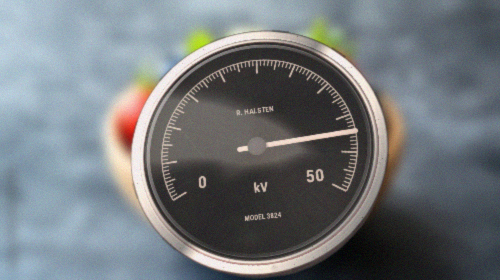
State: 42.5 kV
